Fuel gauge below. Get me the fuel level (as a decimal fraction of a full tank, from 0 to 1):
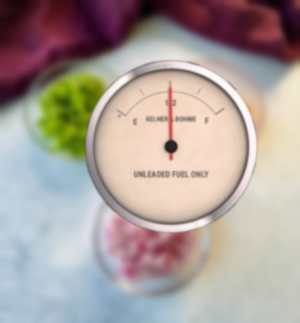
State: 0.5
